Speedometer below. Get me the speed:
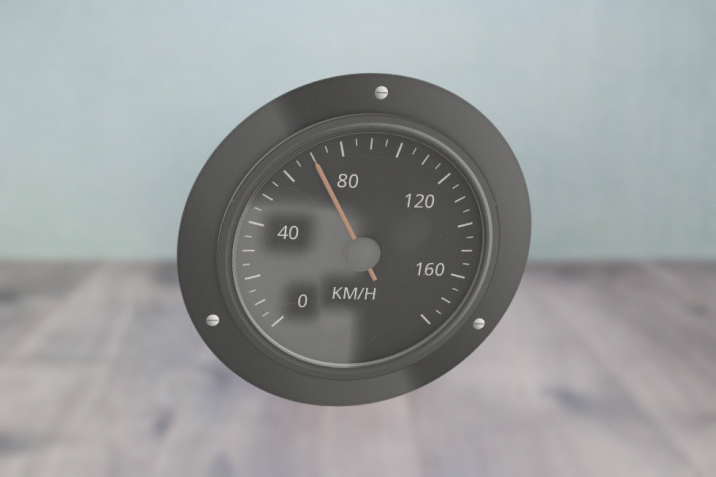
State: 70 km/h
